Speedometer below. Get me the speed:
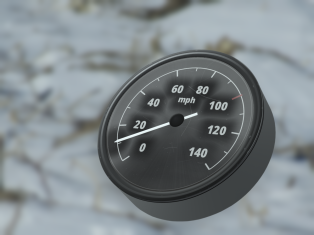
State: 10 mph
